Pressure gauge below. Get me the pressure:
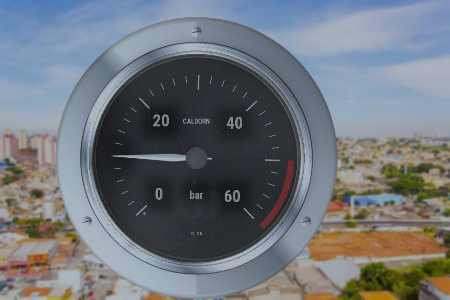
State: 10 bar
